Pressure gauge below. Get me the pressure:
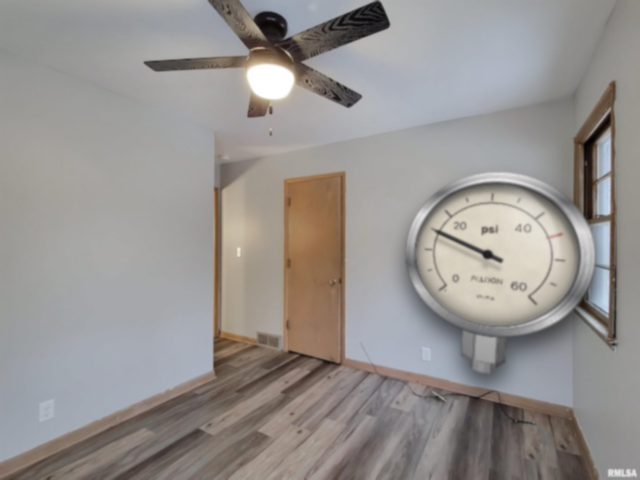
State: 15 psi
